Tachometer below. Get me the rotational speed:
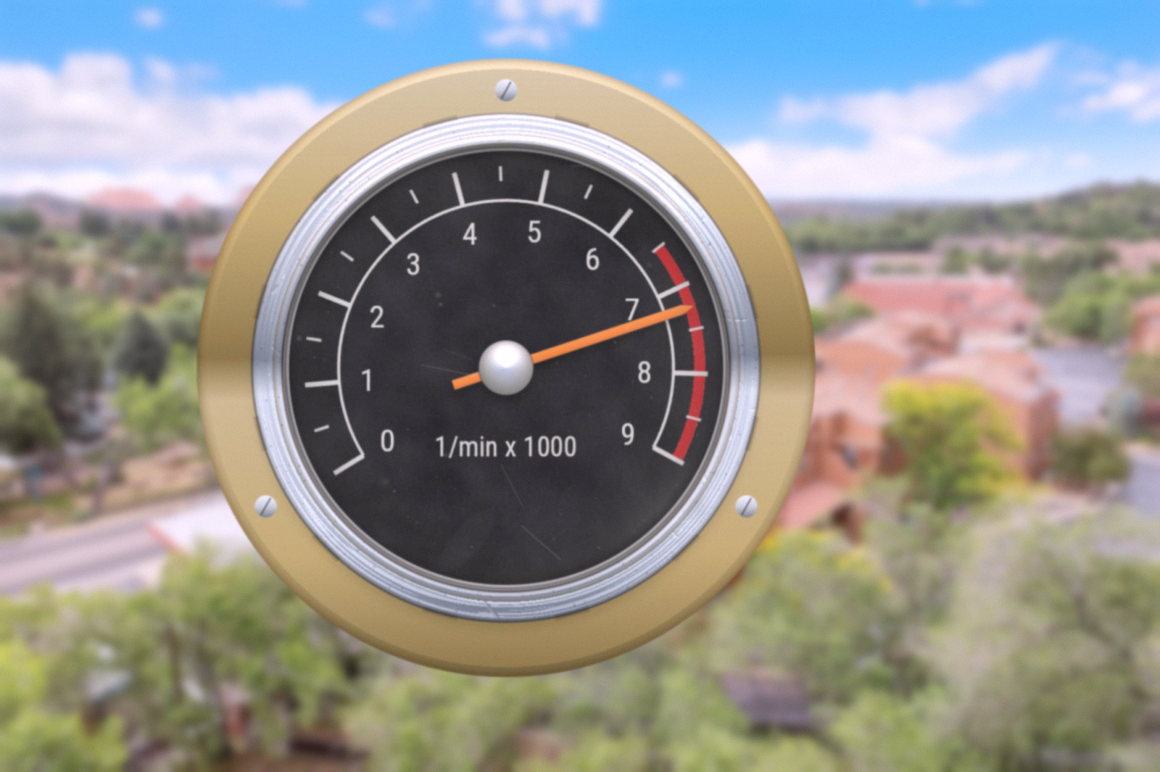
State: 7250 rpm
